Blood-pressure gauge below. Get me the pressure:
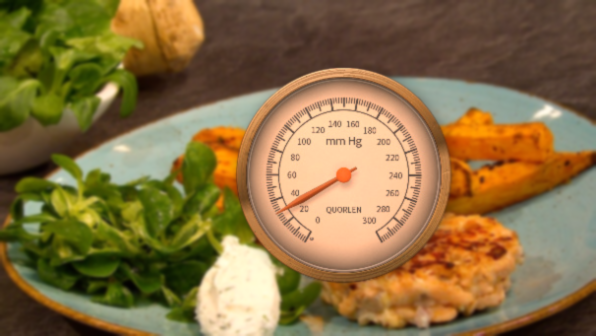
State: 30 mmHg
